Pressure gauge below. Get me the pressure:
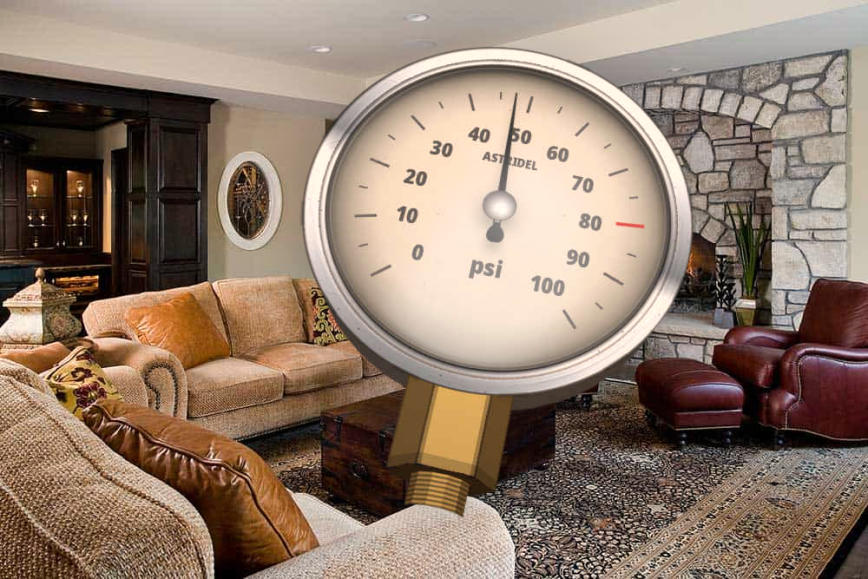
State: 47.5 psi
